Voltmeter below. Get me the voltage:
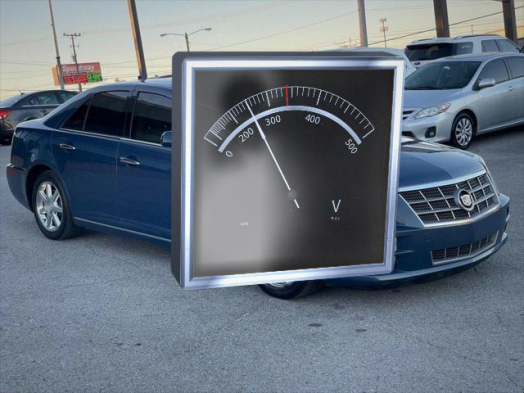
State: 250 V
